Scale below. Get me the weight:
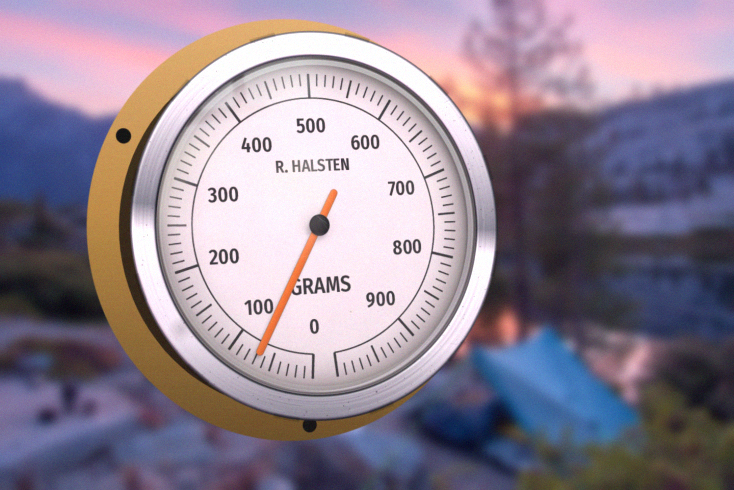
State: 70 g
